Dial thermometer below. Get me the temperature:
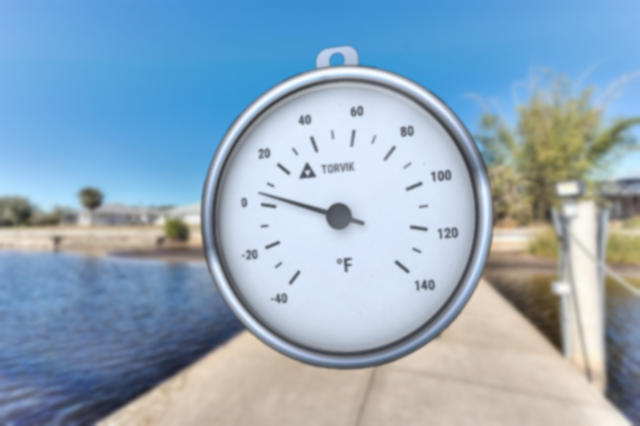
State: 5 °F
